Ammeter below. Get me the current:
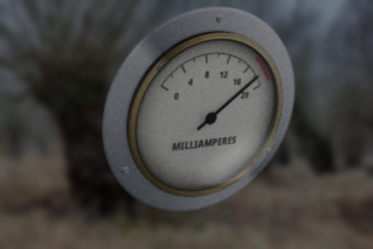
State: 18 mA
